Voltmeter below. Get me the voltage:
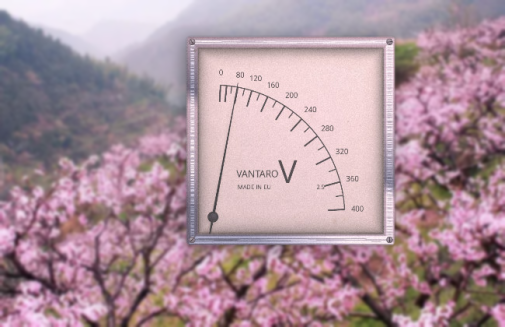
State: 80 V
